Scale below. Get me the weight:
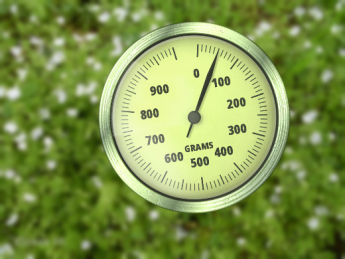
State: 50 g
